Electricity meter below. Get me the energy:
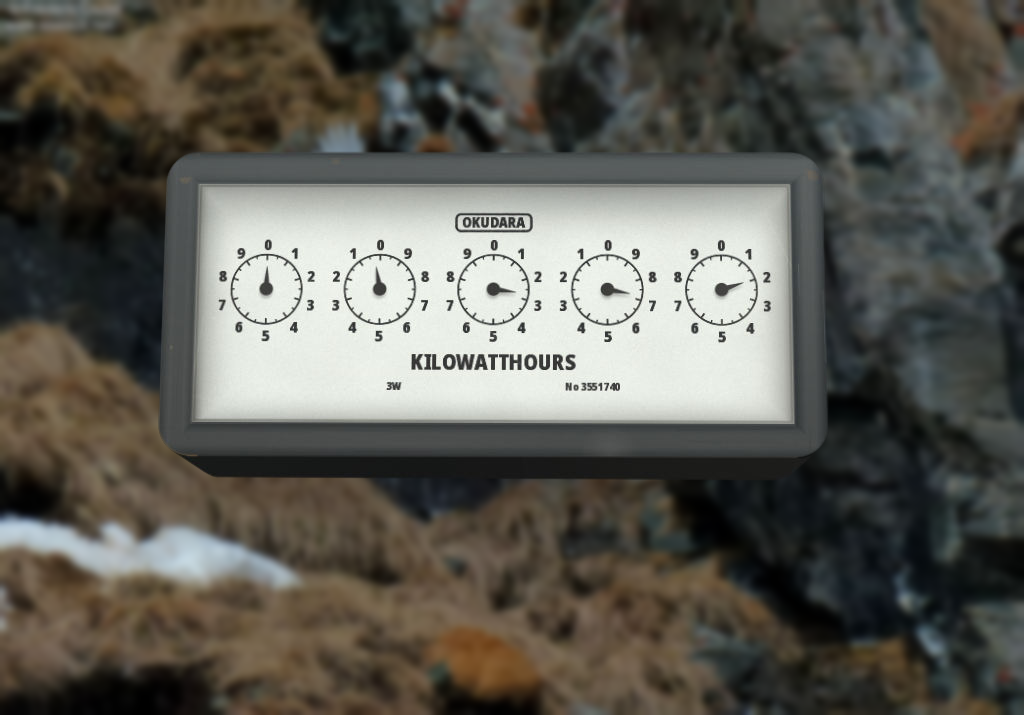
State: 272 kWh
